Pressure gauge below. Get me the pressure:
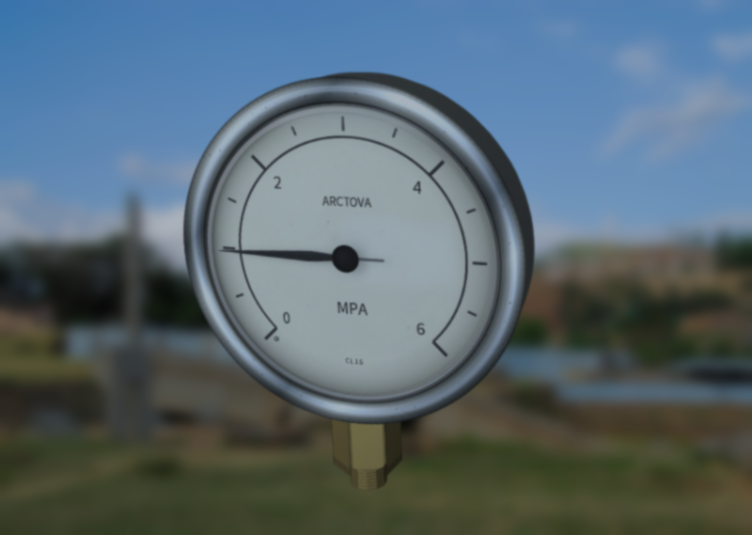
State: 1 MPa
